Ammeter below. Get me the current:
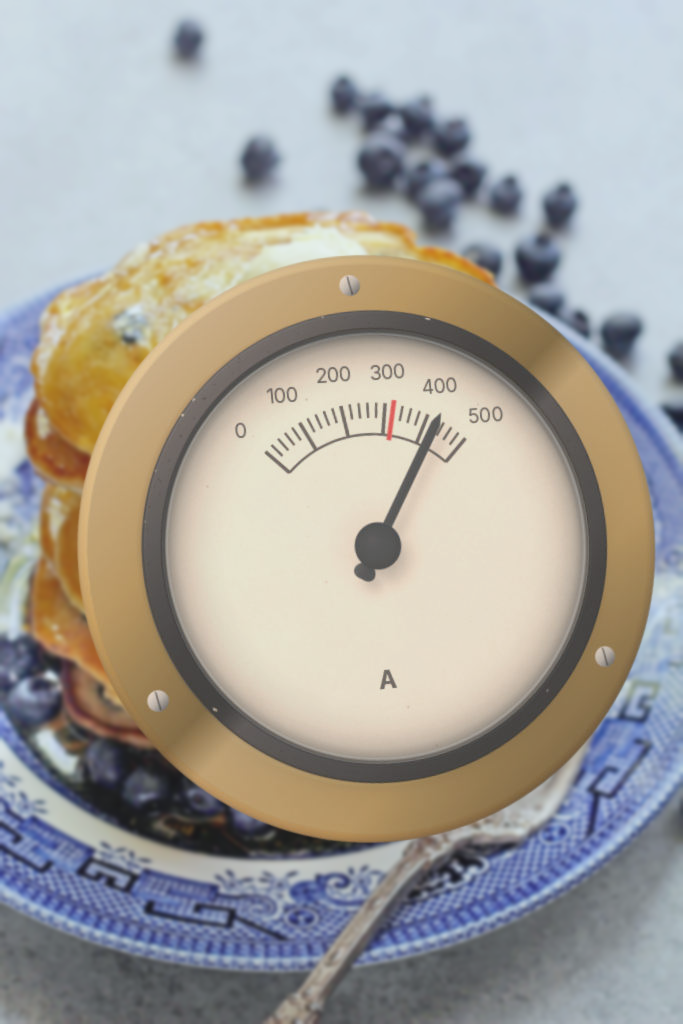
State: 420 A
